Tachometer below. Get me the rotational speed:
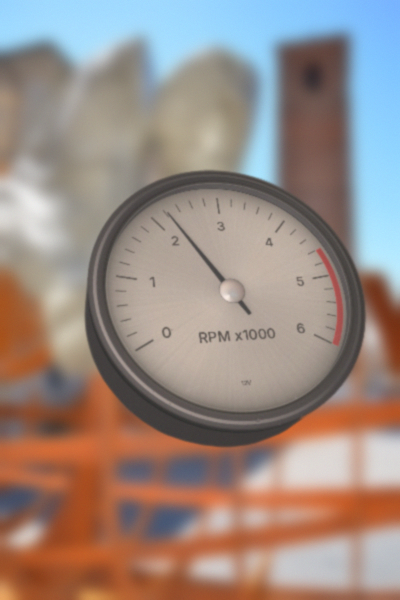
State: 2200 rpm
